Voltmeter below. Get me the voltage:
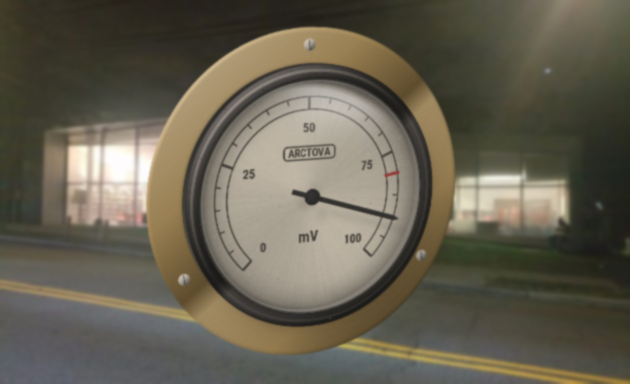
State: 90 mV
